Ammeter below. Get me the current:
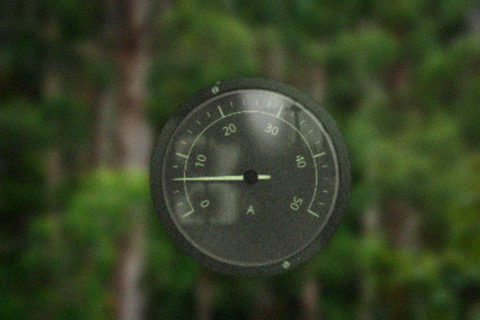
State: 6 A
